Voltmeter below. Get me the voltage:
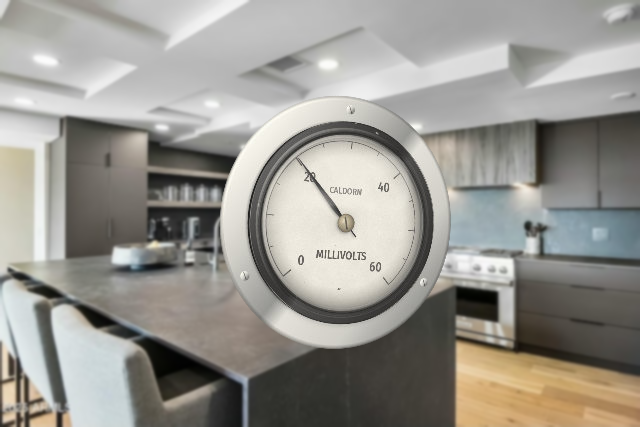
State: 20 mV
